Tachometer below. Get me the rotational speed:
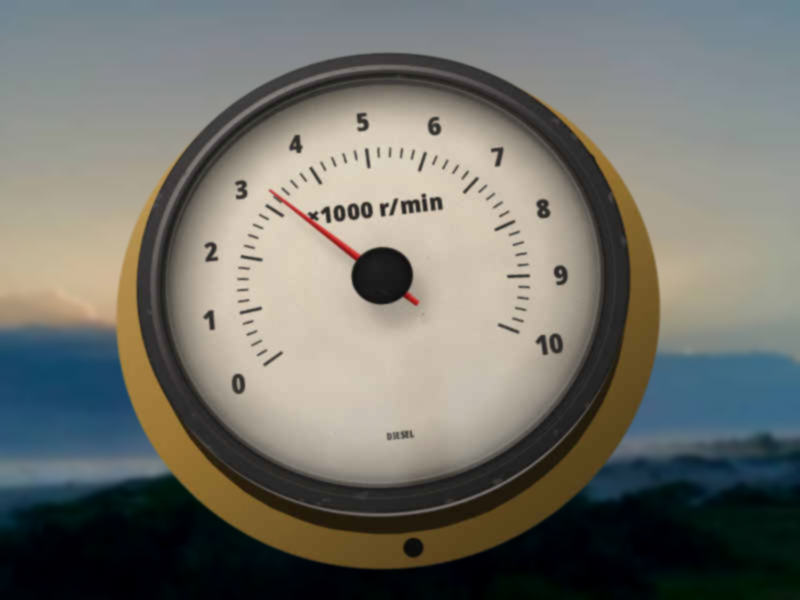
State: 3200 rpm
